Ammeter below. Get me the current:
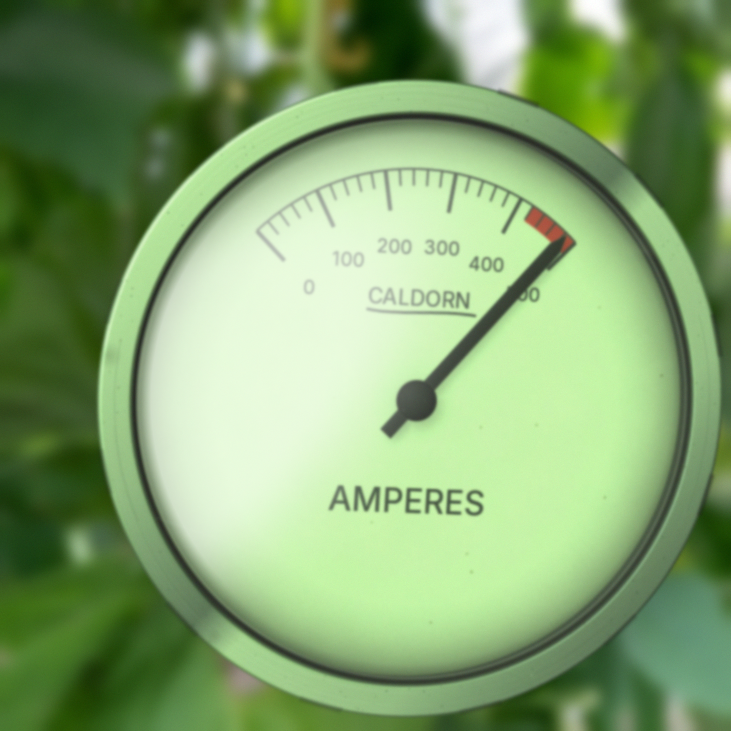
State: 480 A
